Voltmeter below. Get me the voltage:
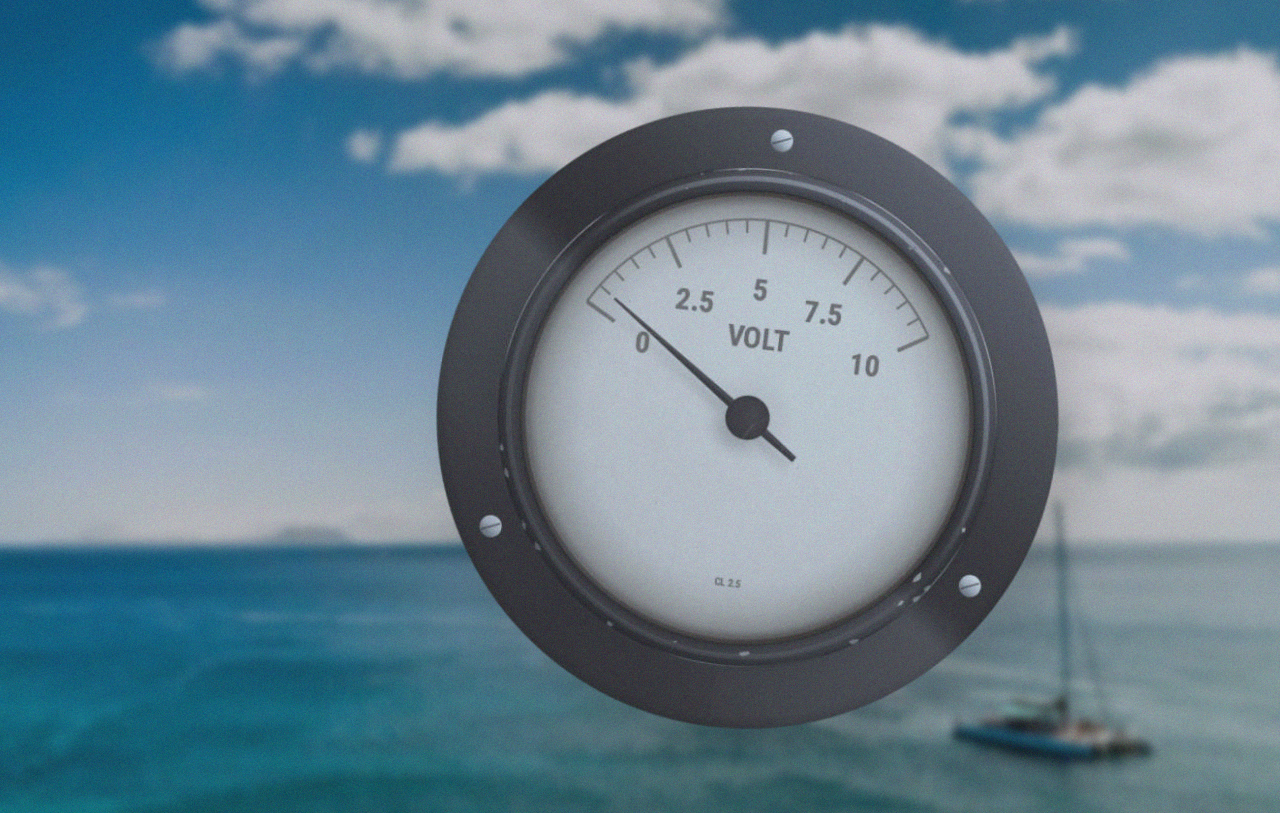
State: 0.5 V
